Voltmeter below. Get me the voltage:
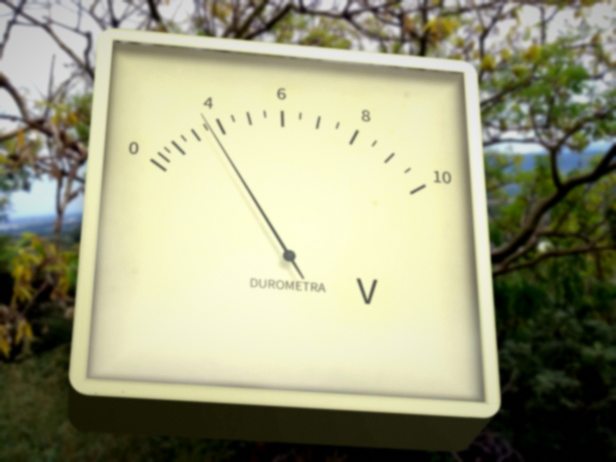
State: 3.5 V
